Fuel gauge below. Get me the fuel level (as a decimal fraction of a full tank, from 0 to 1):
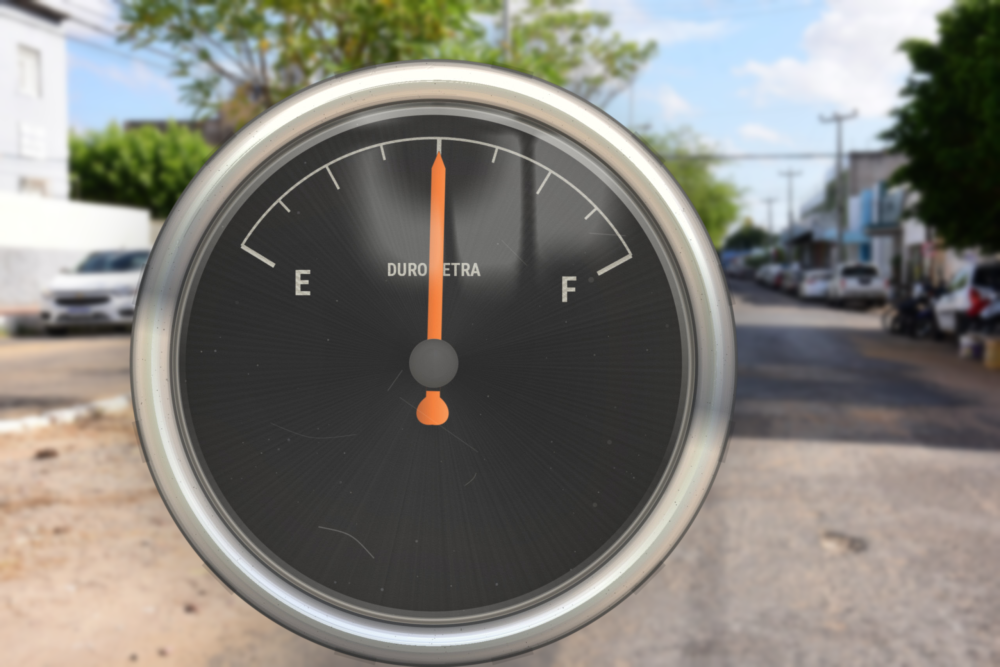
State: 0.5
